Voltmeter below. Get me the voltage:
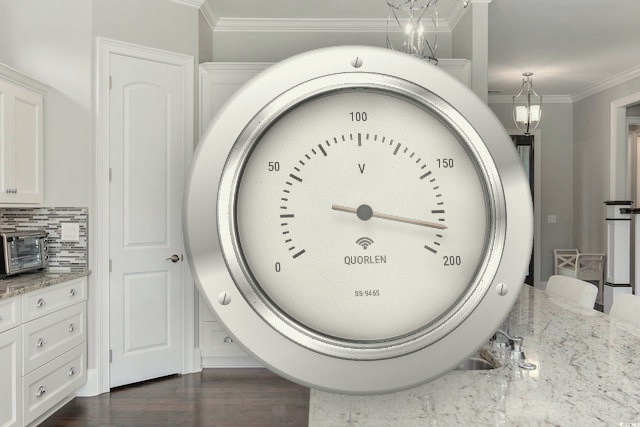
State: 185 V
